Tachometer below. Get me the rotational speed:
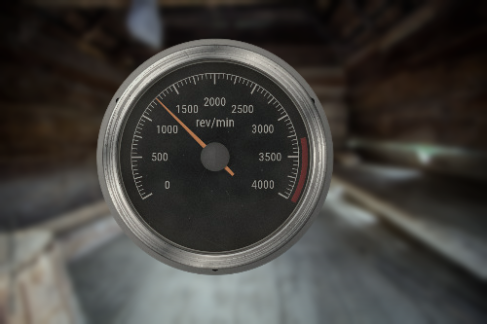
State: 1250 rpm
